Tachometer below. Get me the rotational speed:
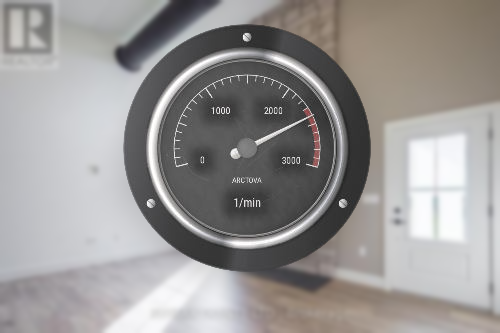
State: 2400 rpm
